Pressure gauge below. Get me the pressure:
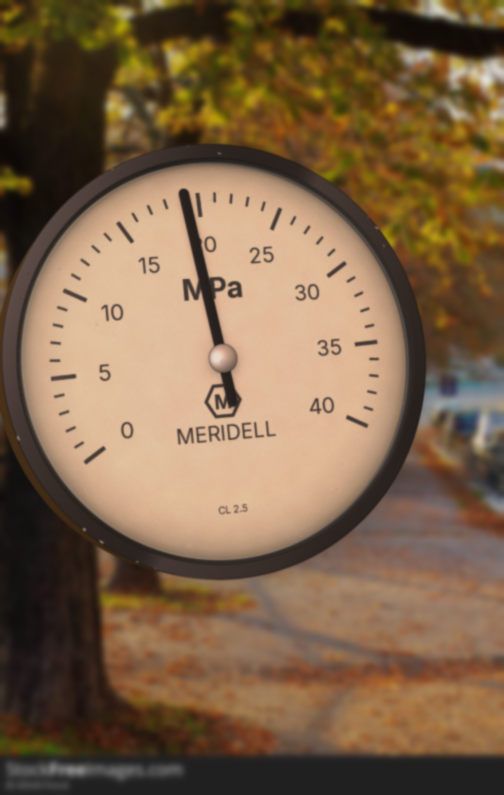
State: 19 MPa
